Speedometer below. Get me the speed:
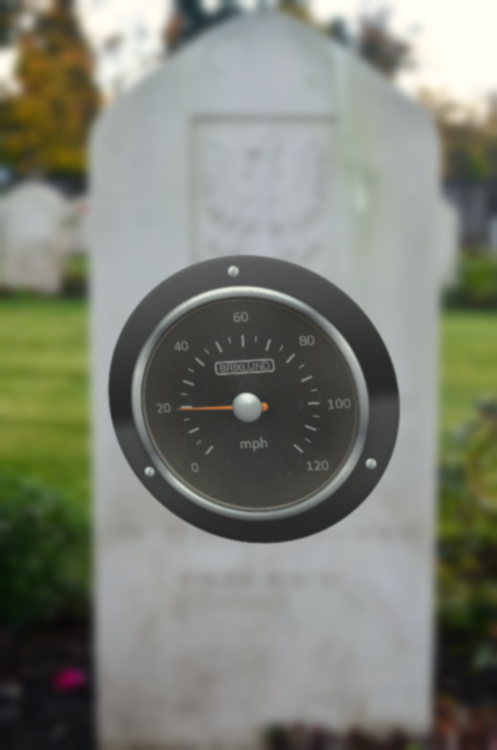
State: 20 mph
